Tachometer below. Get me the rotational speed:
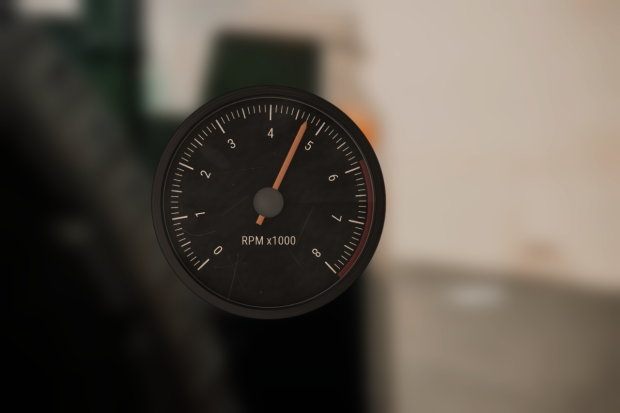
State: 4700 rpm
